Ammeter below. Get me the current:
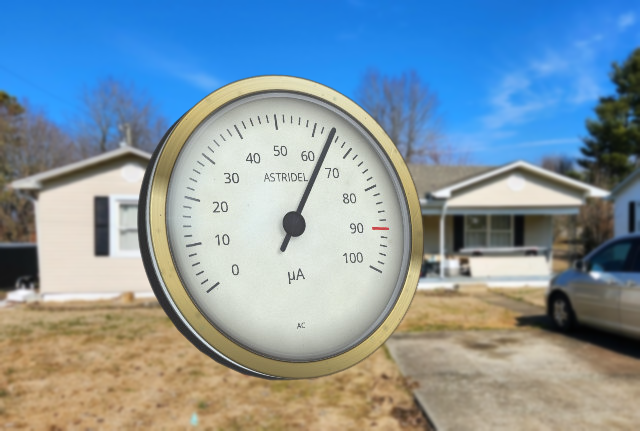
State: 64 µA
